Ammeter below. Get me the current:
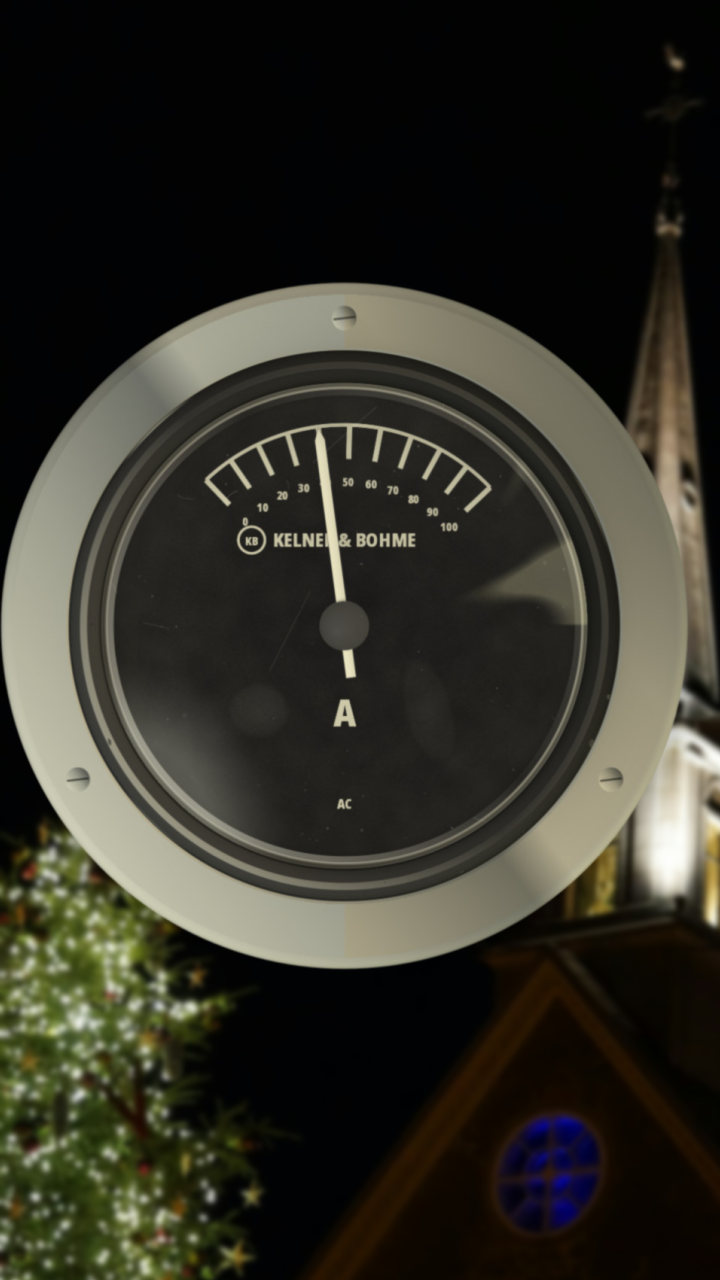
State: 40 A
